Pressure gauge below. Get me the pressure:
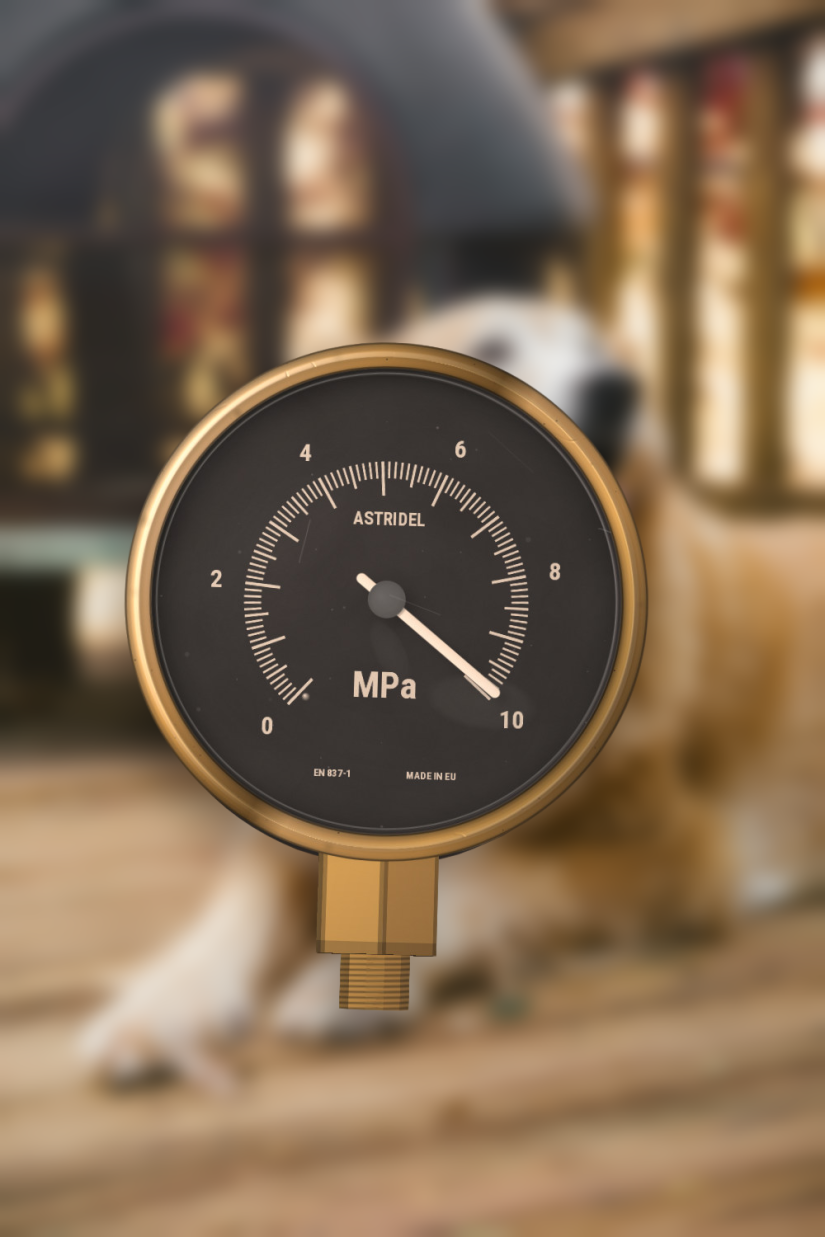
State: 9.9 MPa
